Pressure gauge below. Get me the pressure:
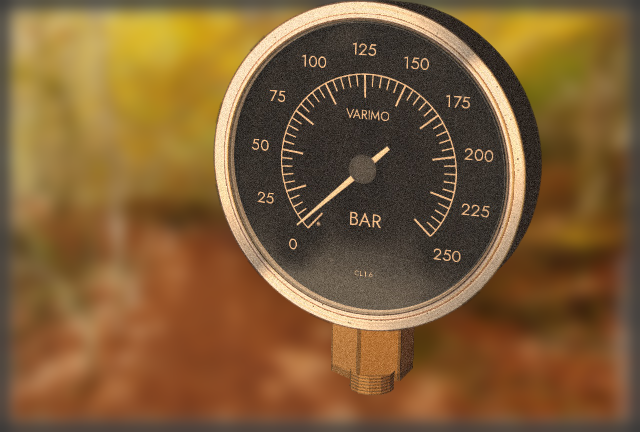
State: 5 bar
